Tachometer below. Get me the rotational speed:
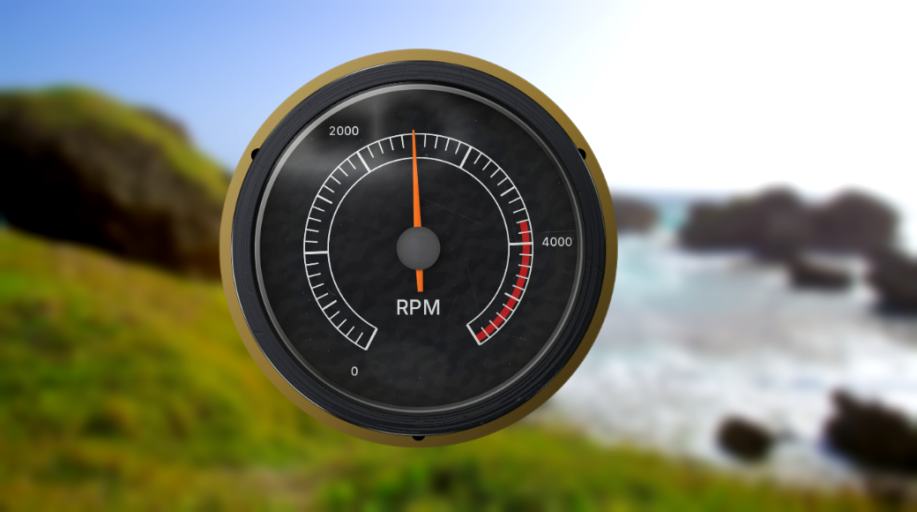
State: 2500 rpm
